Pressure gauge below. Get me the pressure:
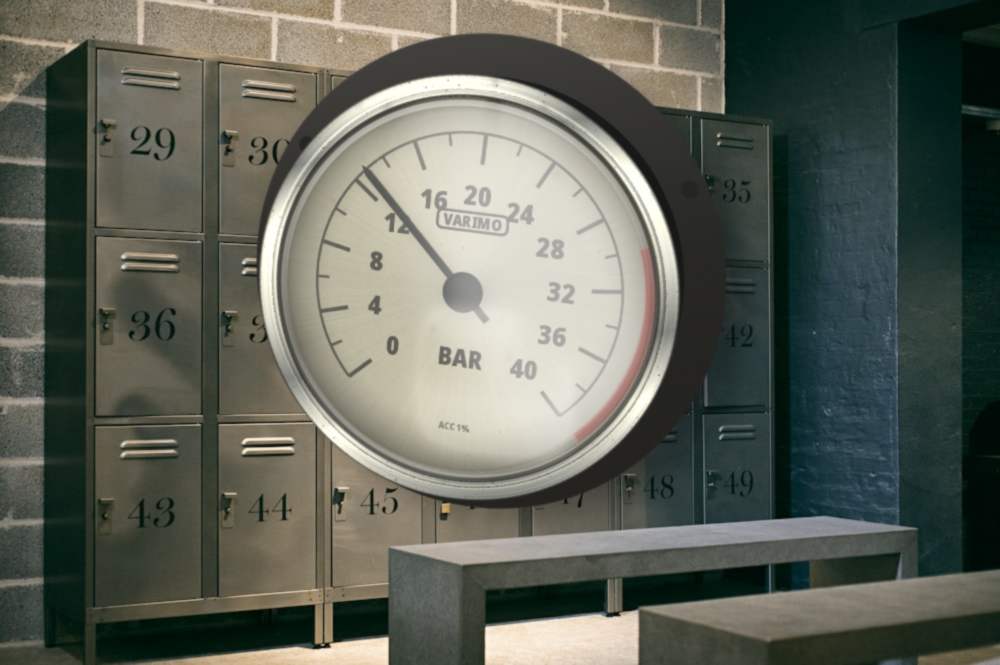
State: 13 bar
